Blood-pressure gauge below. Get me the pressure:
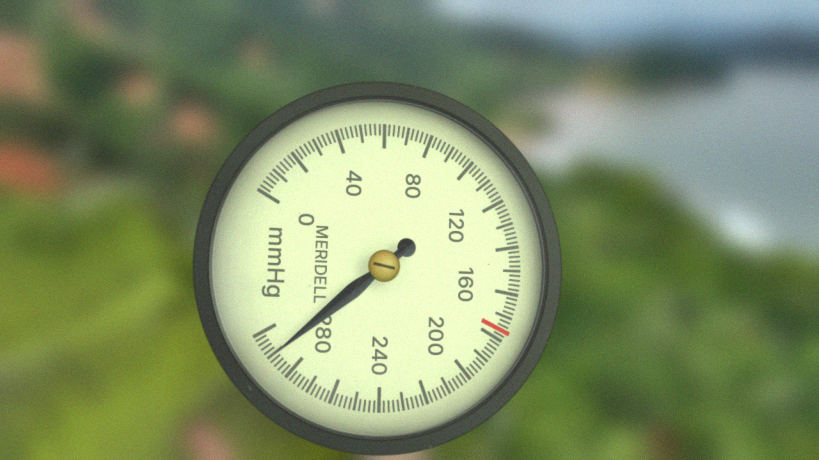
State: 290 mmHg
